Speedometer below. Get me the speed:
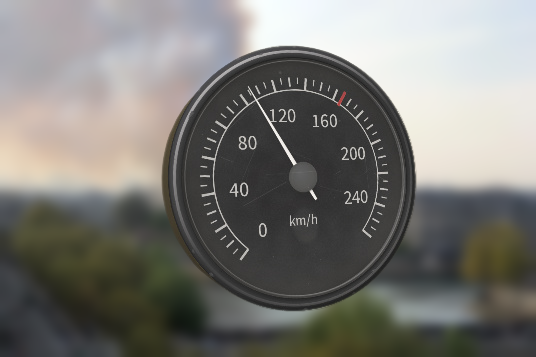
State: 105 km/h
